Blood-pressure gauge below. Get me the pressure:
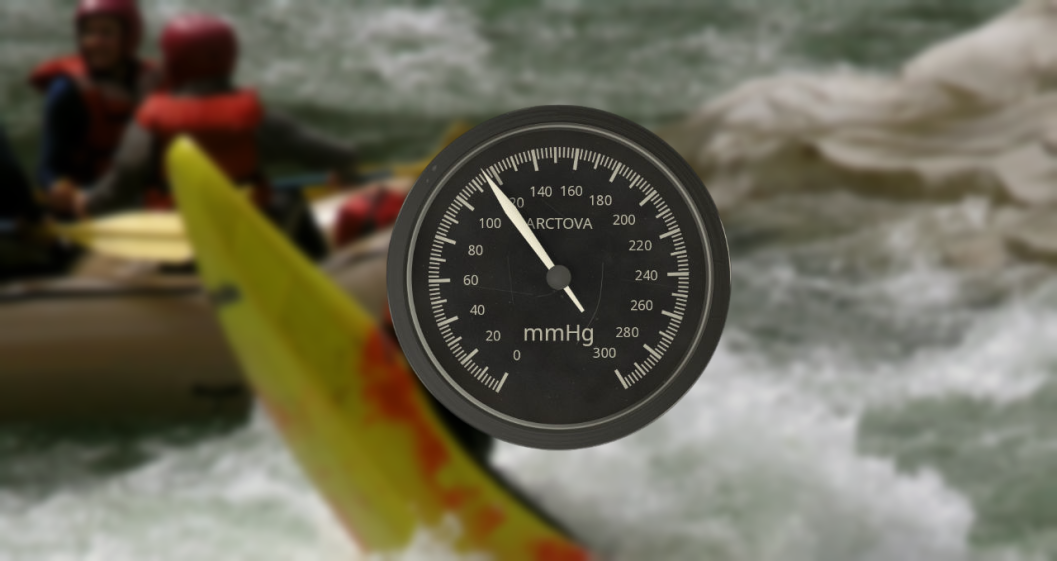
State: 116 mmHg
